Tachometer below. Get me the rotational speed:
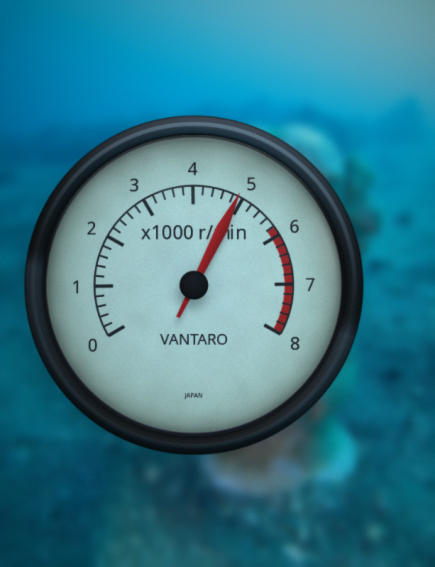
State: 4900 rpm
